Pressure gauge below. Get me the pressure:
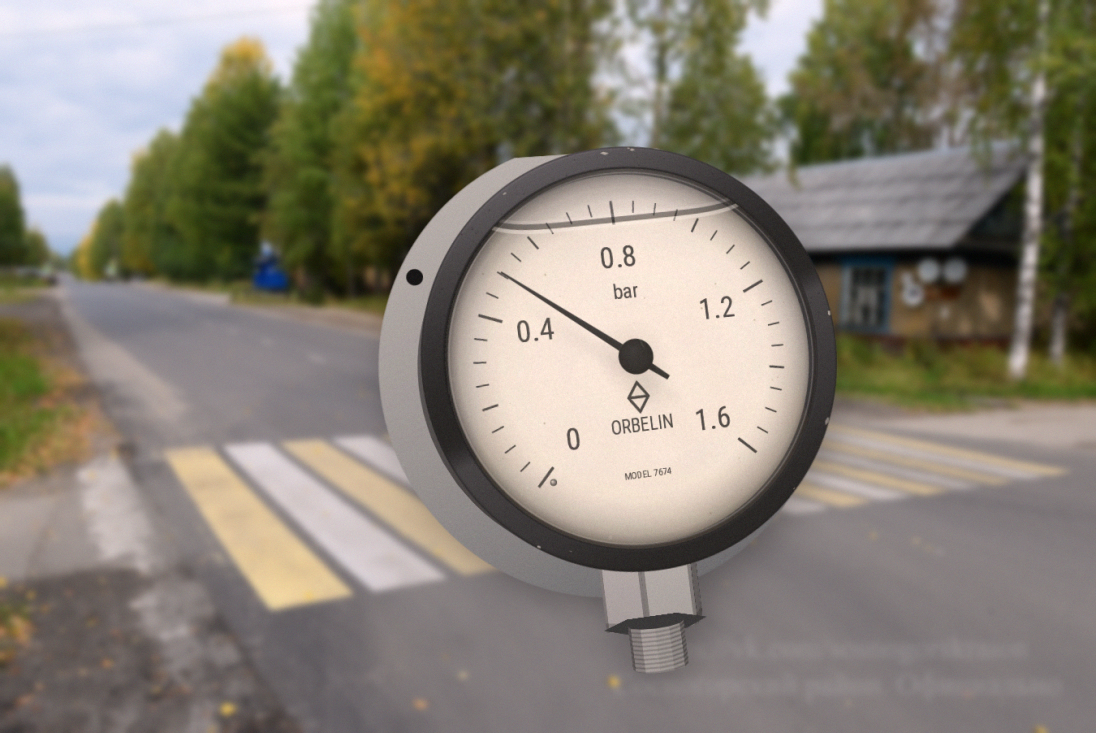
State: 0.5 bar
